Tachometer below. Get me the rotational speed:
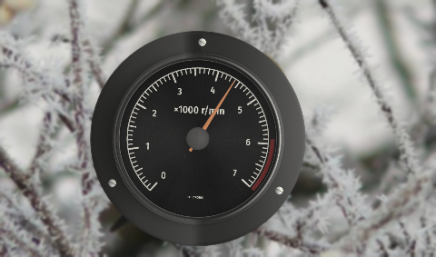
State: 4400 rpm
